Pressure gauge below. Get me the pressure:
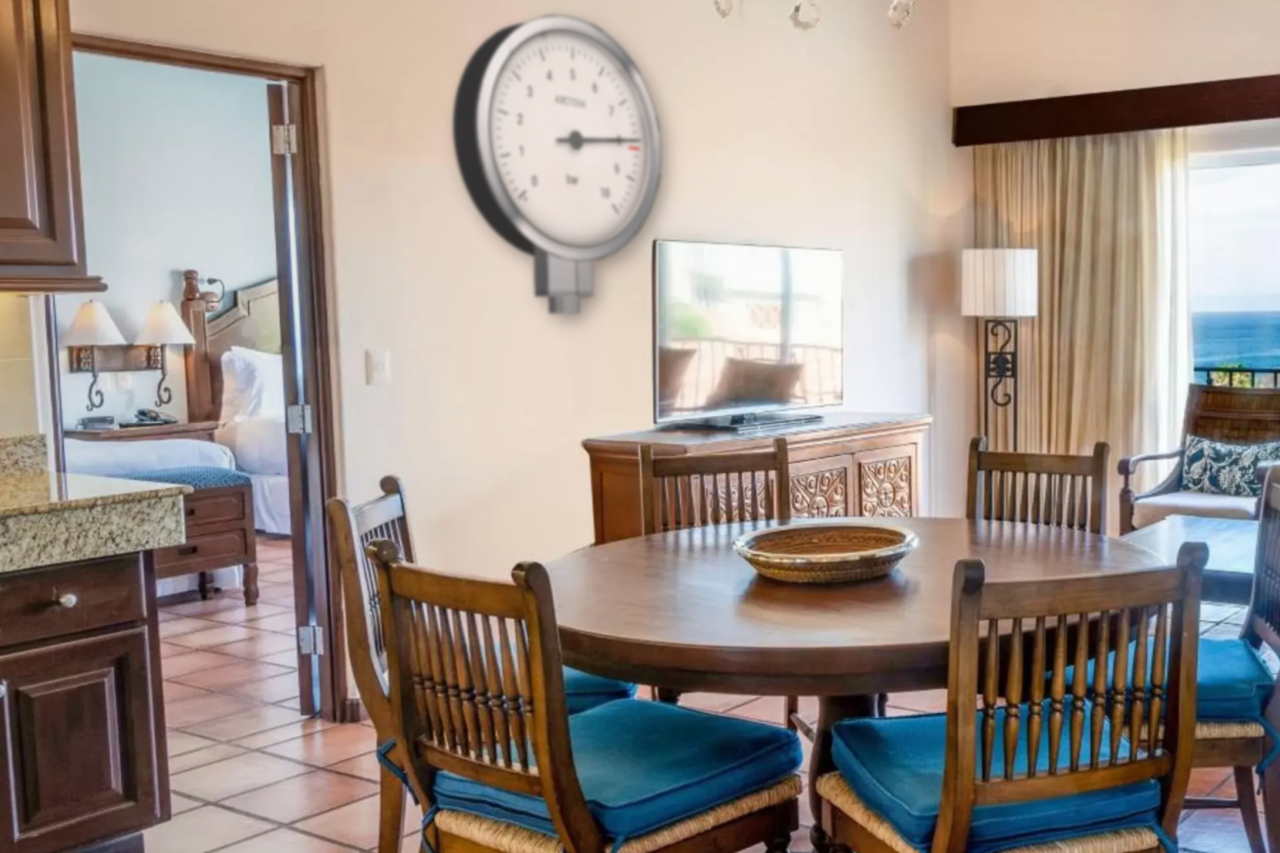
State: 8 bar
